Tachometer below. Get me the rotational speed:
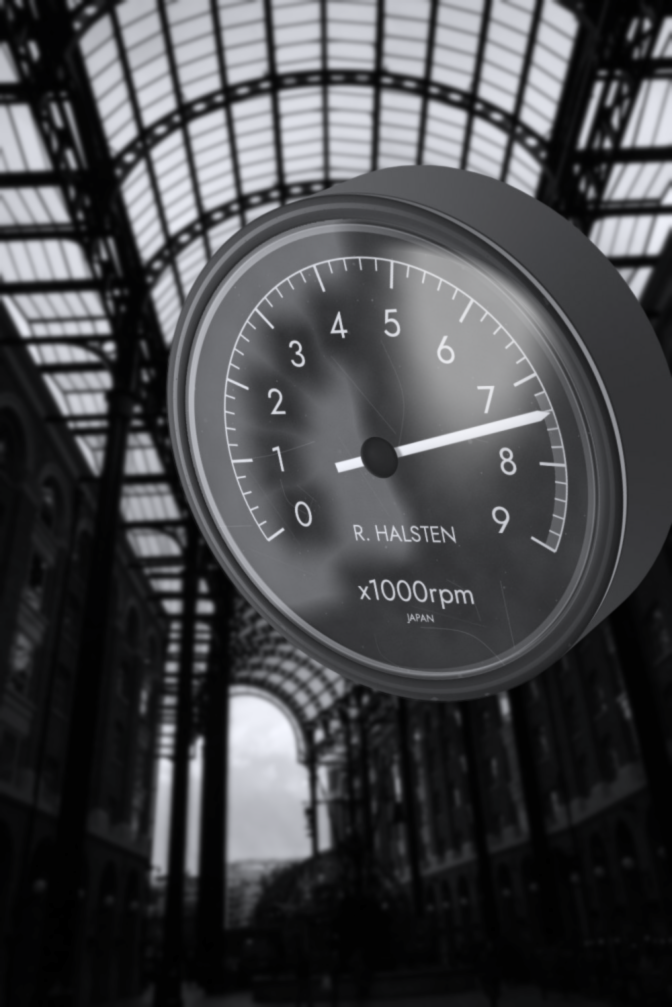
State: 7400 rpm
